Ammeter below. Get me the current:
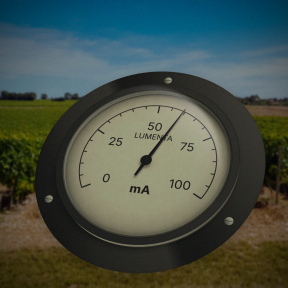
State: 60 mA
